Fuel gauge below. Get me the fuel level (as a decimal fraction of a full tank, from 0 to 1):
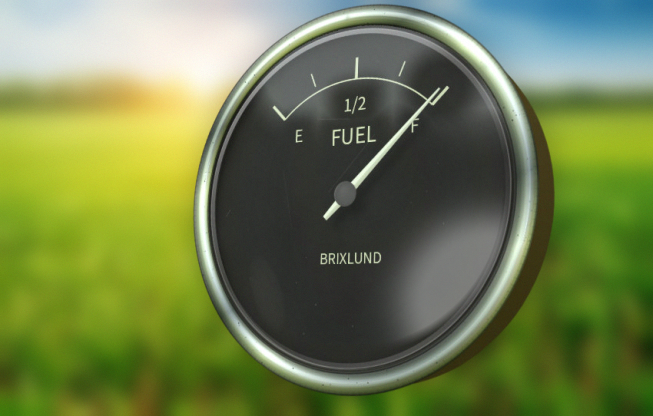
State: 1
